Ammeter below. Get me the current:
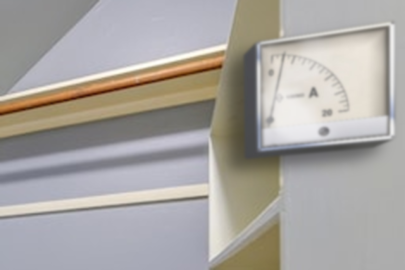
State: 2 A
